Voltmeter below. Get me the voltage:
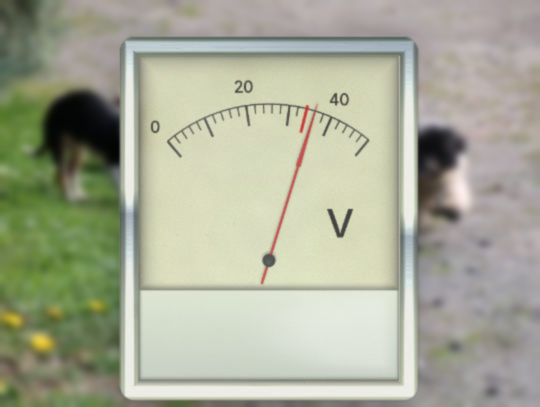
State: 36 V
